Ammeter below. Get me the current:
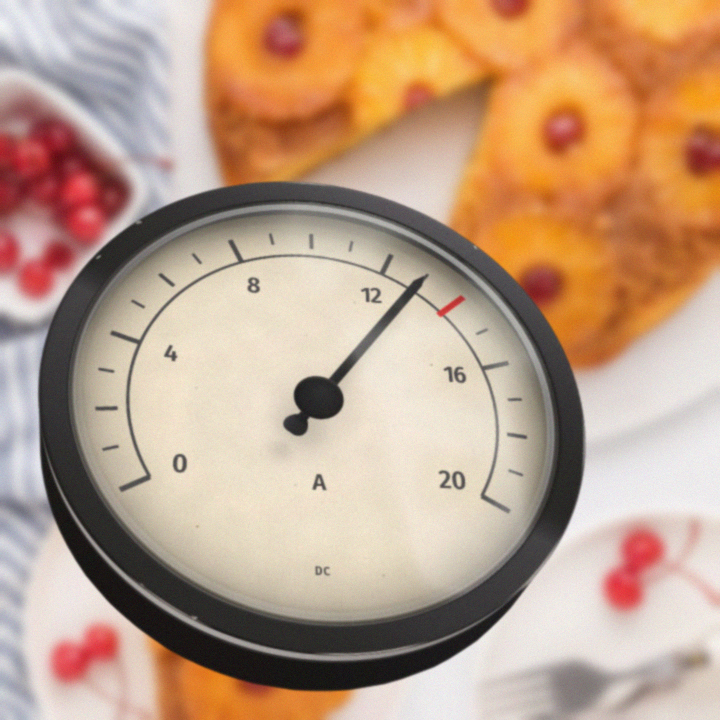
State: 13 A
